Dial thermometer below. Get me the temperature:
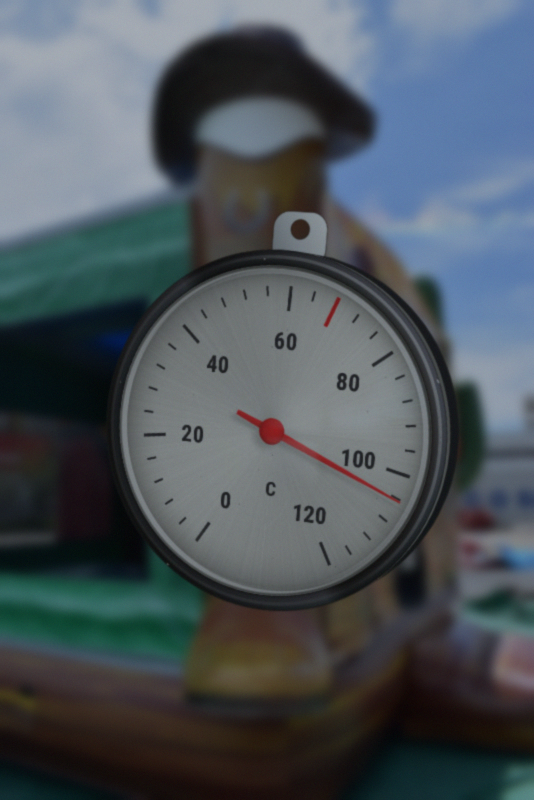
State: 104 °C
